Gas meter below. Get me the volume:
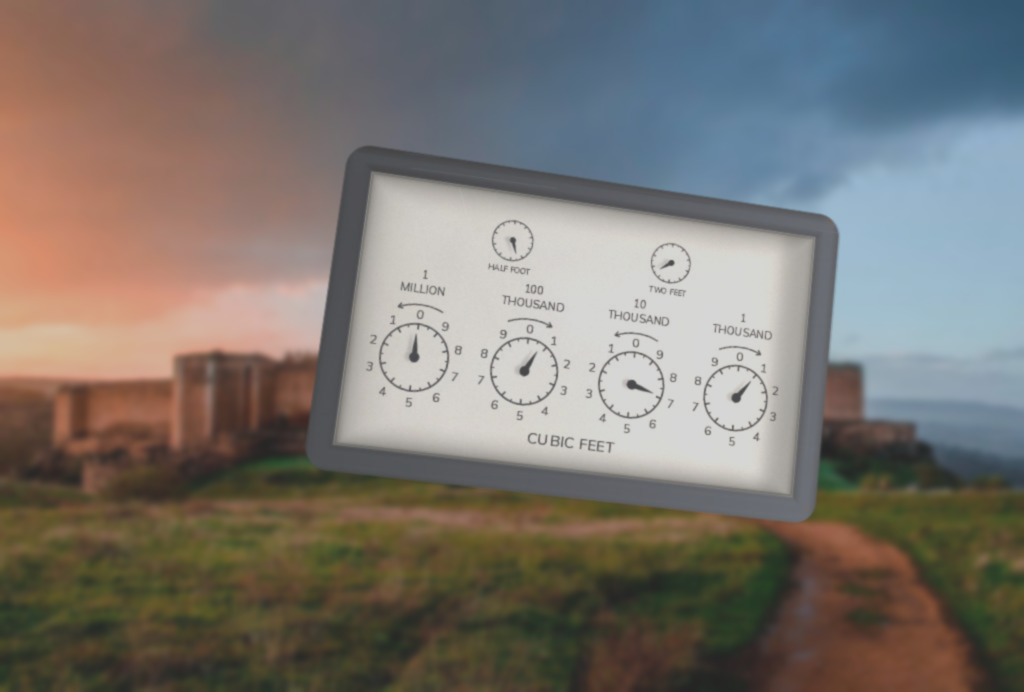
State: 7100 ft³
